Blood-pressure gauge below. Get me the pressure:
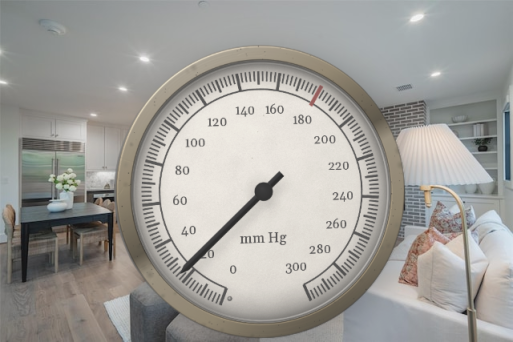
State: 24 mmHg
